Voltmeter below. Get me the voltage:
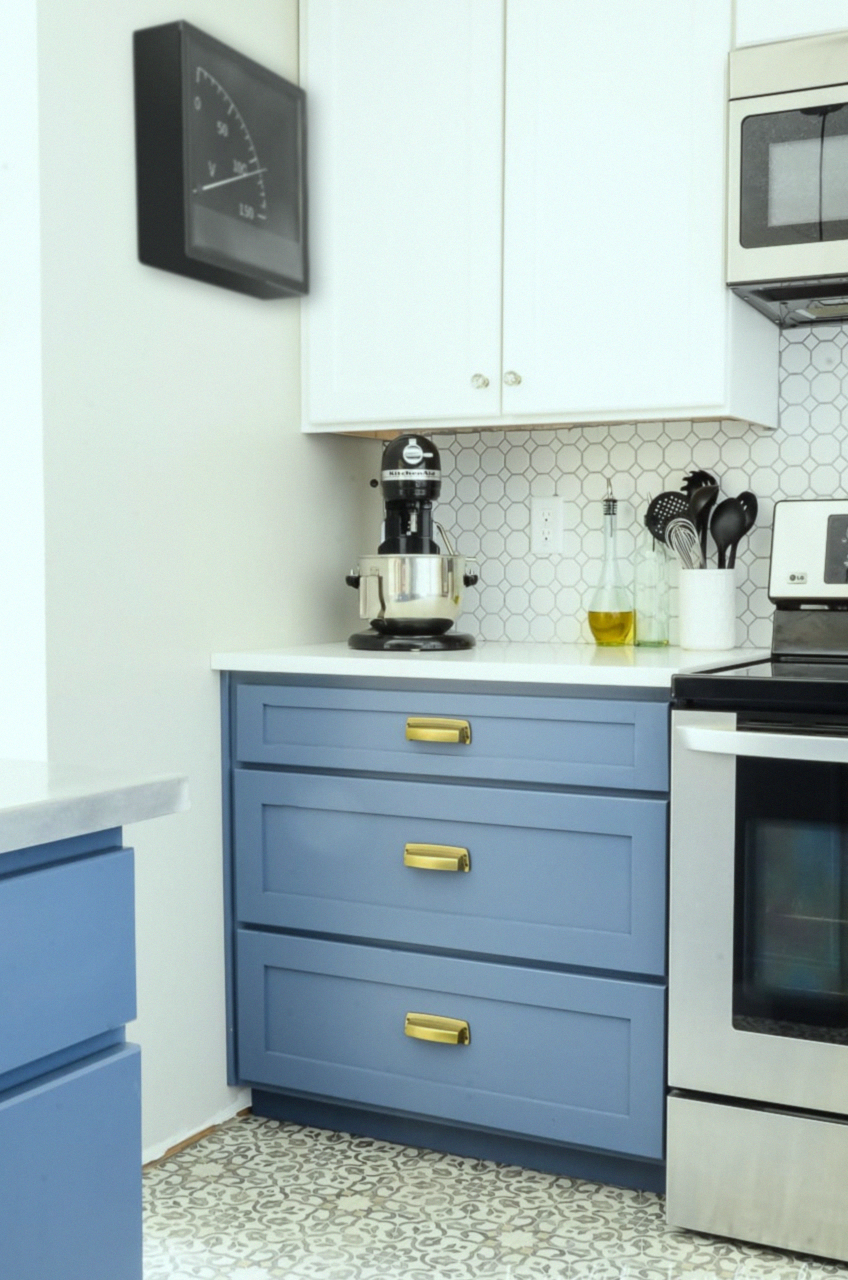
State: 110 V
